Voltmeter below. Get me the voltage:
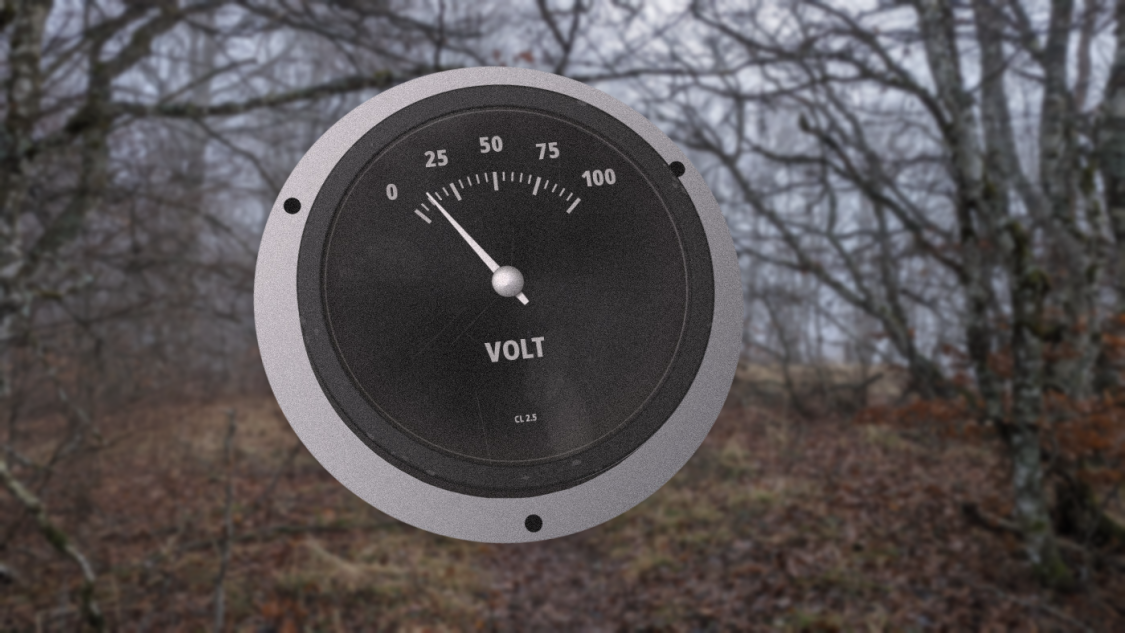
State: 10 V
